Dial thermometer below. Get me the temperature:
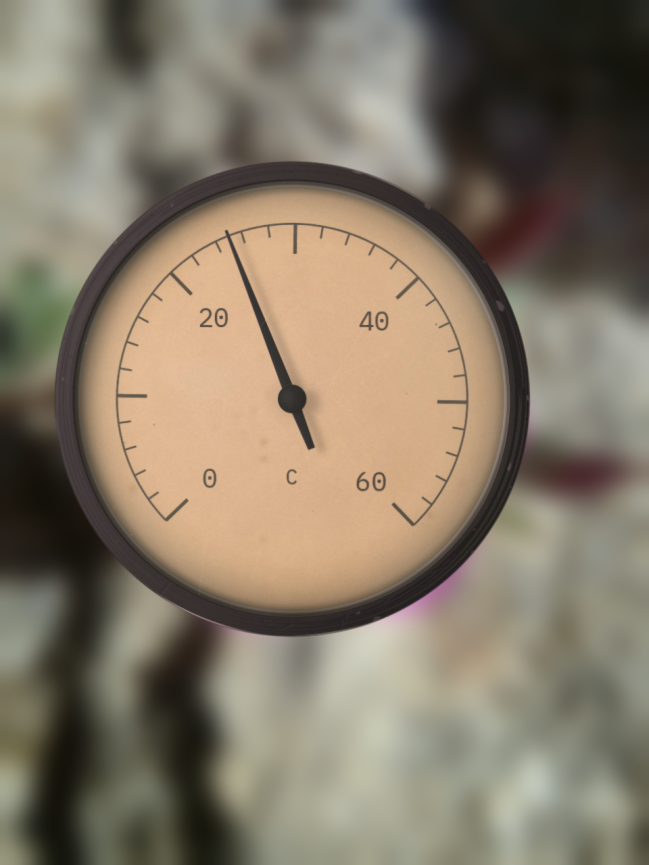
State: 25 °C
